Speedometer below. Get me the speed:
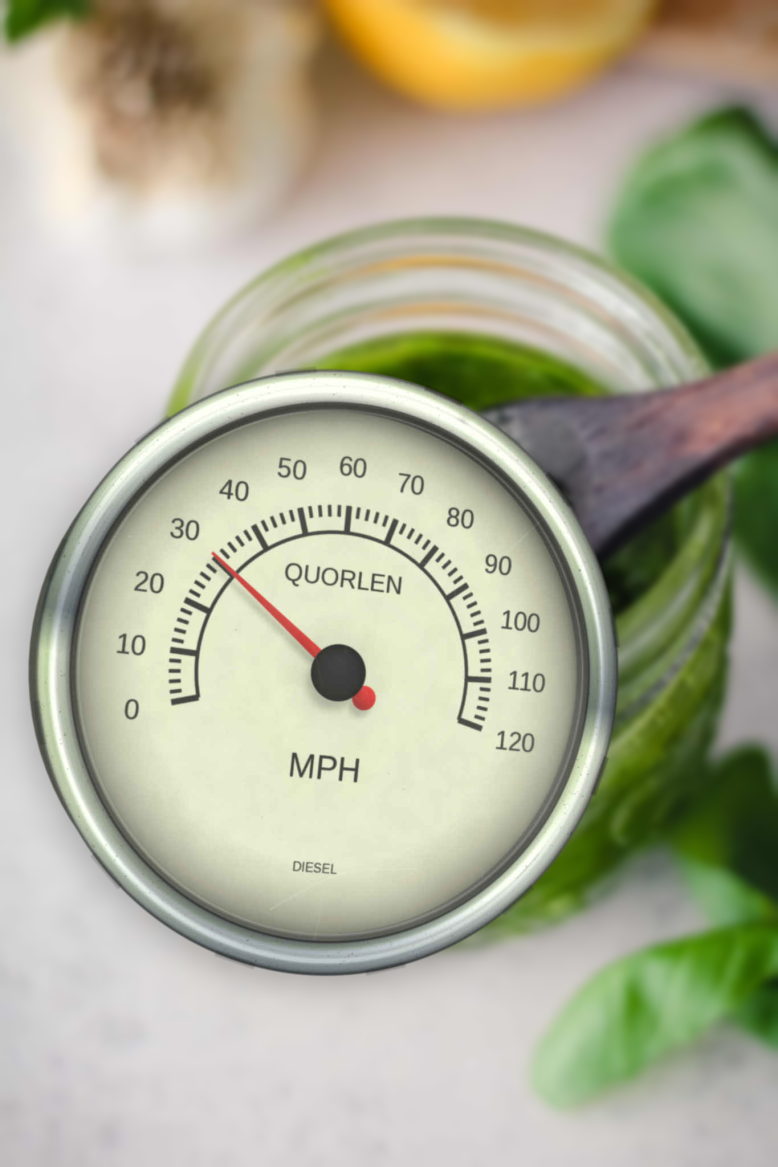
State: 30 mph
